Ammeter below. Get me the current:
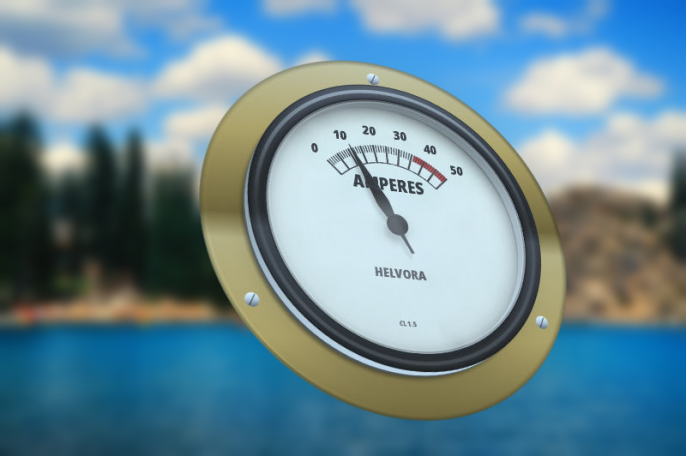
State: 10 A
